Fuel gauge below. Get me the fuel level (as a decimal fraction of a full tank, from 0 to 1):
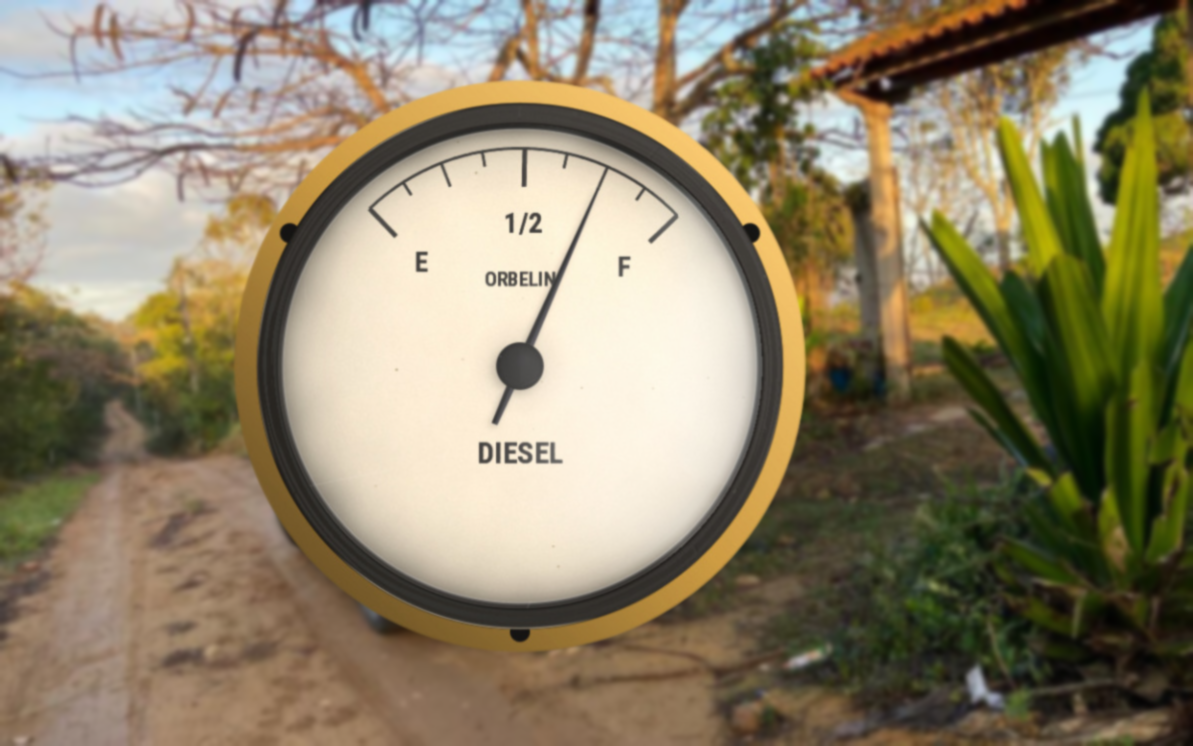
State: 0.75
